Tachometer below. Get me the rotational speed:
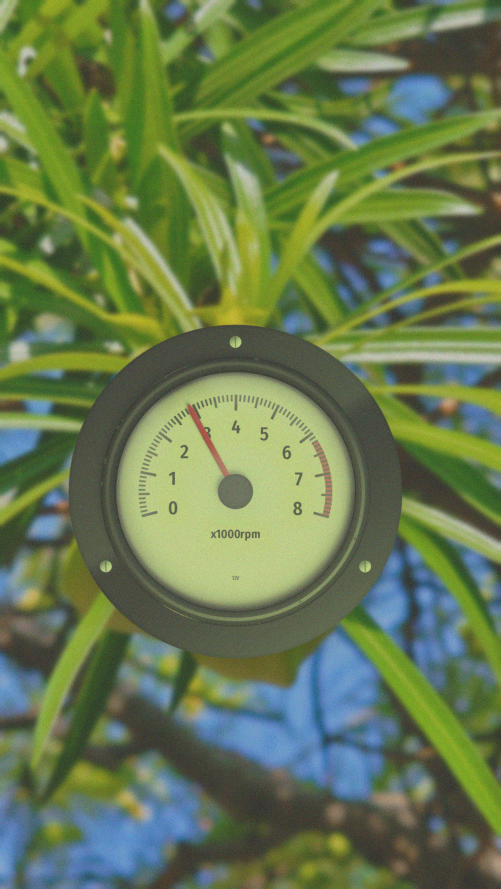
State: 2900 rpm
